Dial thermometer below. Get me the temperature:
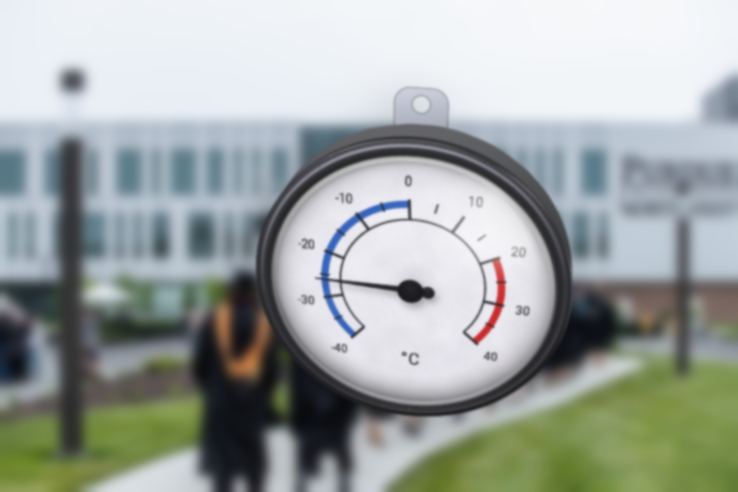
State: -25 °C
